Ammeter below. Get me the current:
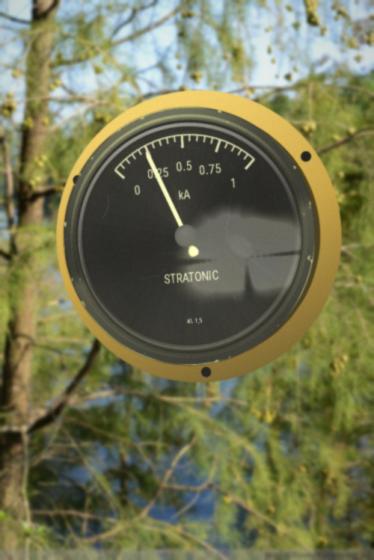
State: 0.25 kA
